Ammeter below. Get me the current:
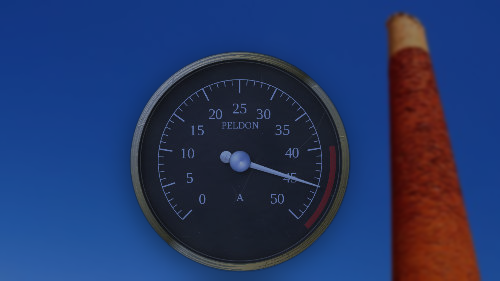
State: 45 A
